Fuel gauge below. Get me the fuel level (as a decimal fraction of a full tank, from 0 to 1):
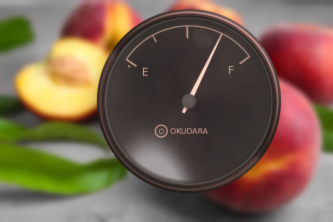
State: 0.75
